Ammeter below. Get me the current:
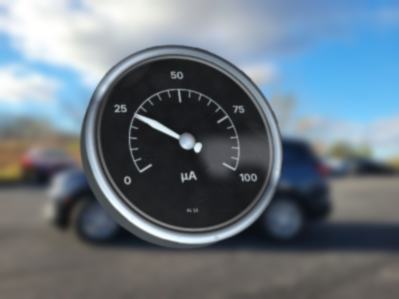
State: 25 µA
